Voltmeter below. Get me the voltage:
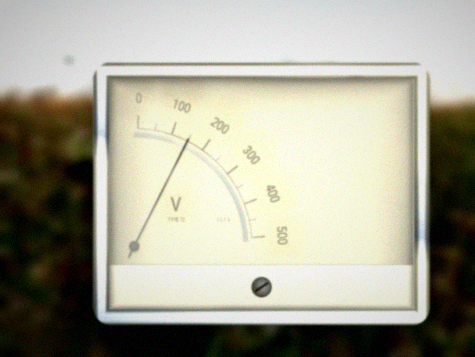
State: 150 V
